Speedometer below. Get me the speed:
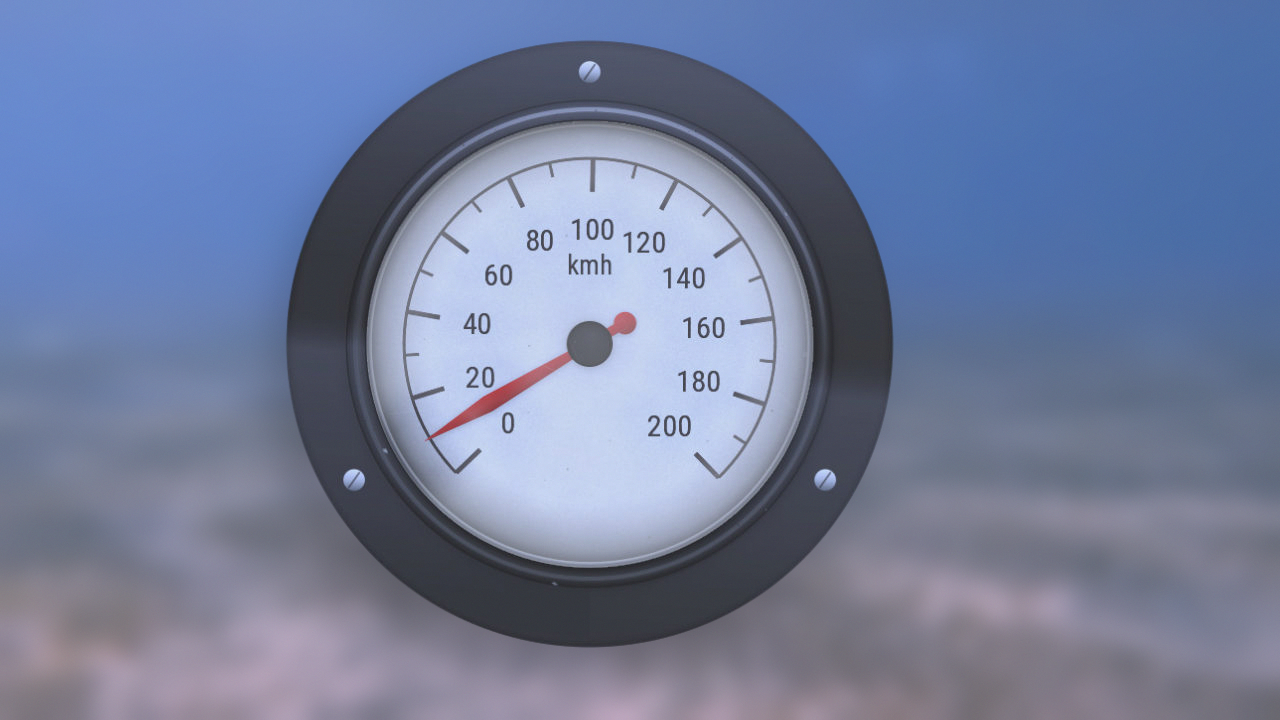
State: 10 km/h
